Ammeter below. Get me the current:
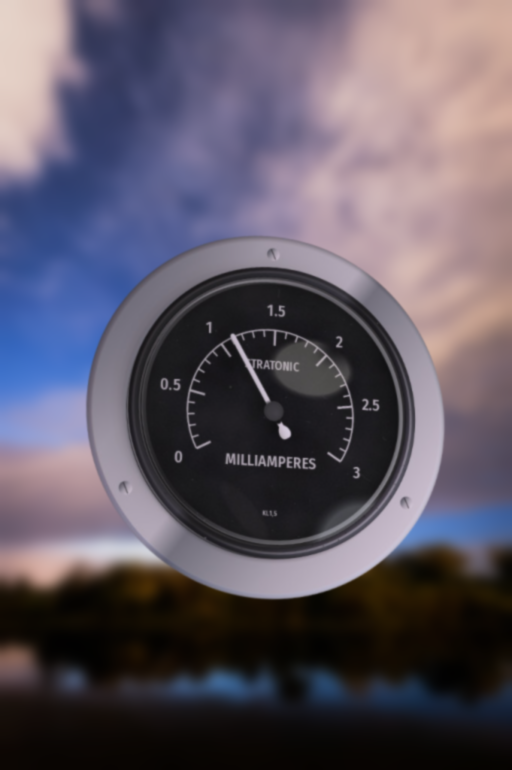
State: 1.1 mA
